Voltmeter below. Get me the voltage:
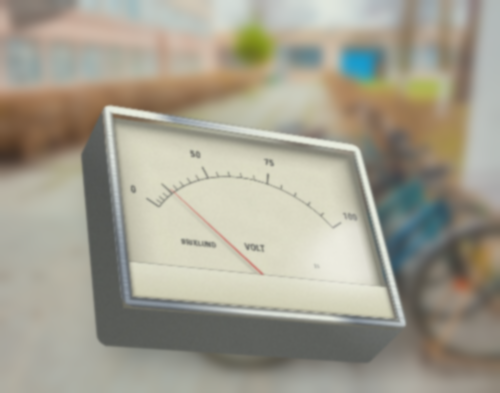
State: 25 V
